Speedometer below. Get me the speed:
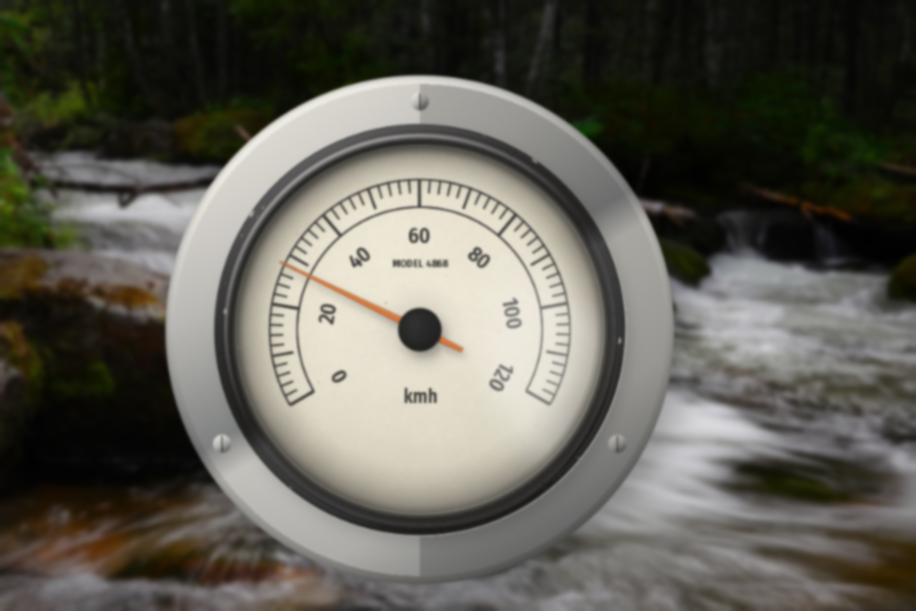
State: 28 km/h
